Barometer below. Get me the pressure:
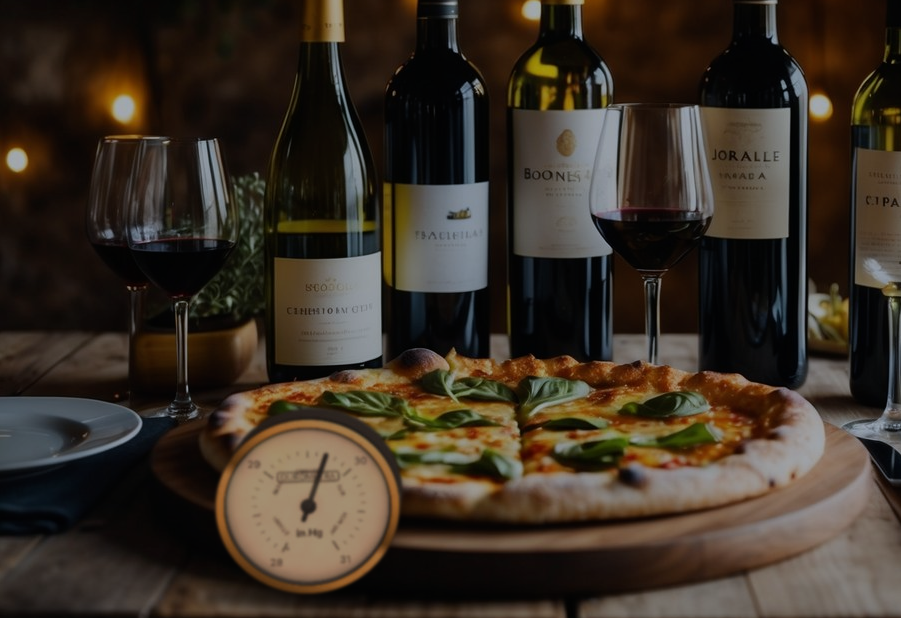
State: 29.7 inHg
